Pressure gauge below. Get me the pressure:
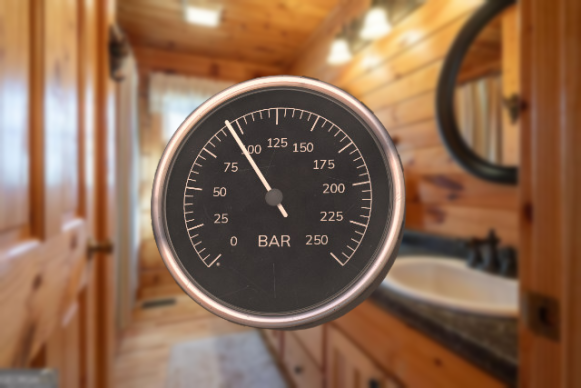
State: 95 bar
